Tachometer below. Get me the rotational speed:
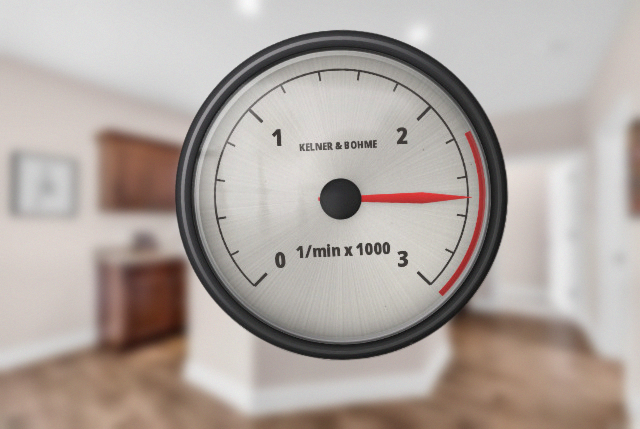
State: 2500 rpm
